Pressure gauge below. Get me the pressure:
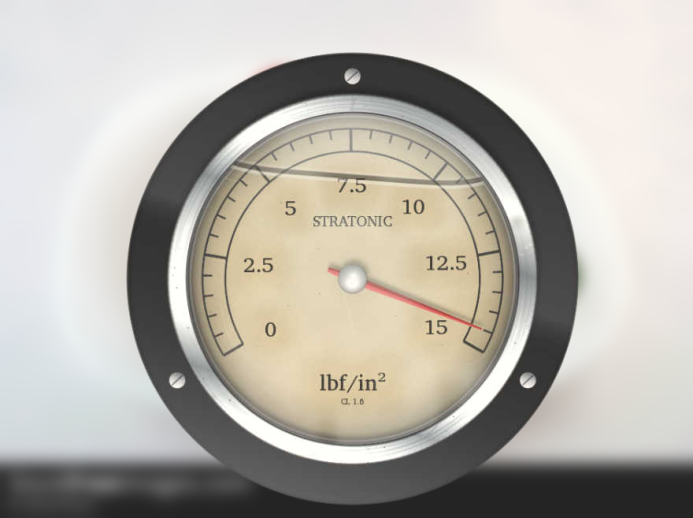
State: 14.5 psi
